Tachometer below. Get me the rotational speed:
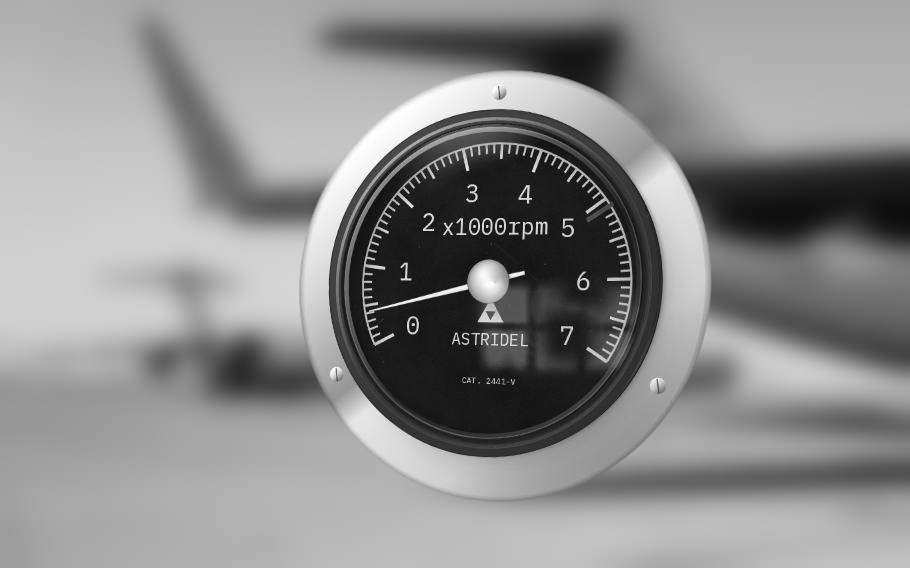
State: 400 rpm
